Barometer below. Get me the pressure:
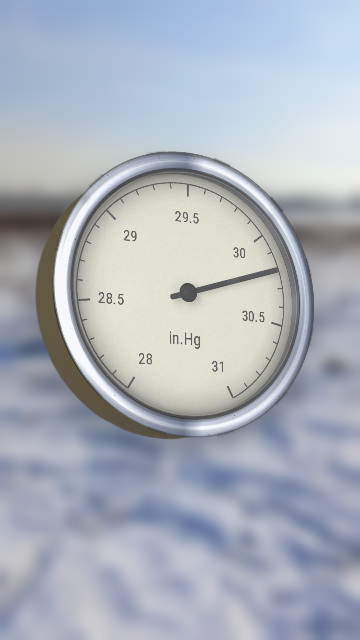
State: 30.2 inHg
